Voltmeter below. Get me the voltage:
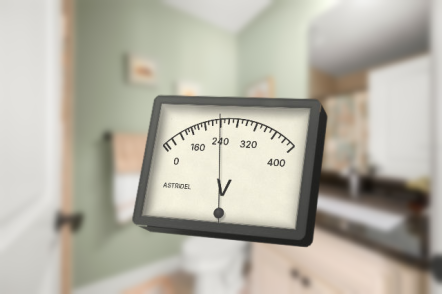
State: 240 V
